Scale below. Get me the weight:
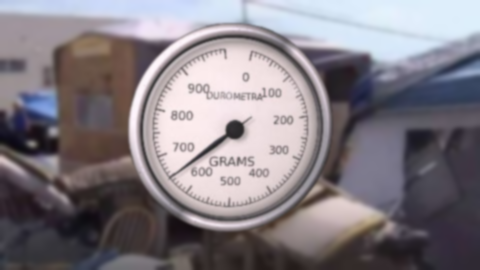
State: 650 g
